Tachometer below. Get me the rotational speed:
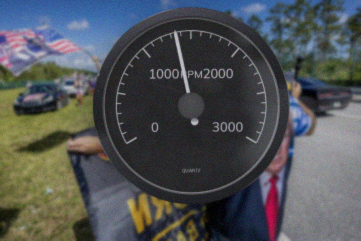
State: 1350 rpm
